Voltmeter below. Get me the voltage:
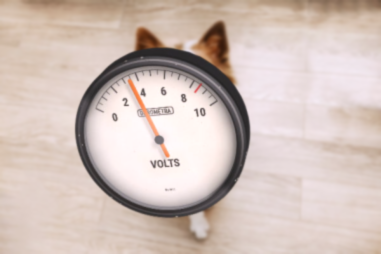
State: 3.5 V
